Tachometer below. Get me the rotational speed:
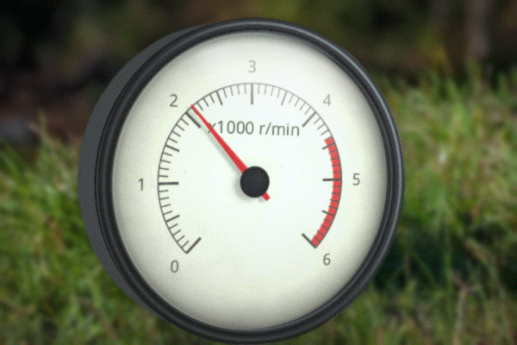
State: 2100 rpm
